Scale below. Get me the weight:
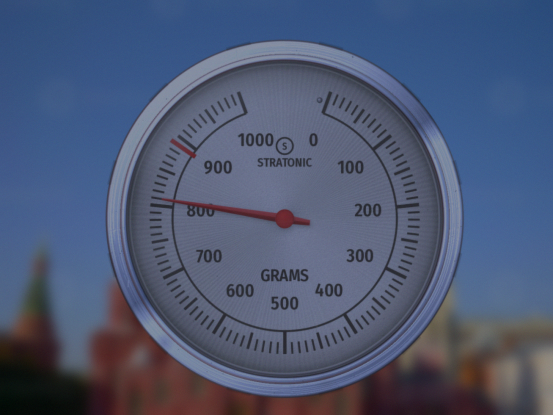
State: 810 g
